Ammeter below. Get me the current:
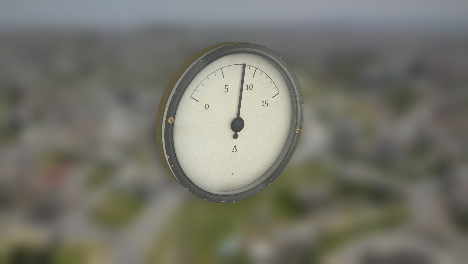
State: 8 A
